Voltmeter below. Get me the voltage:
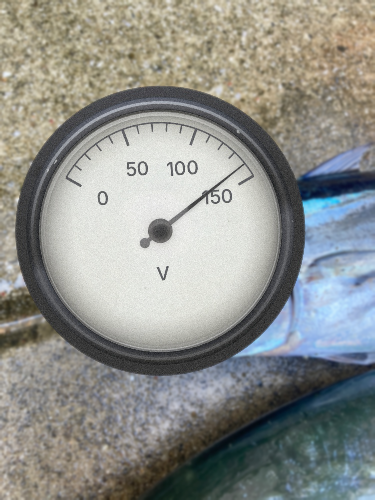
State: 140 V
